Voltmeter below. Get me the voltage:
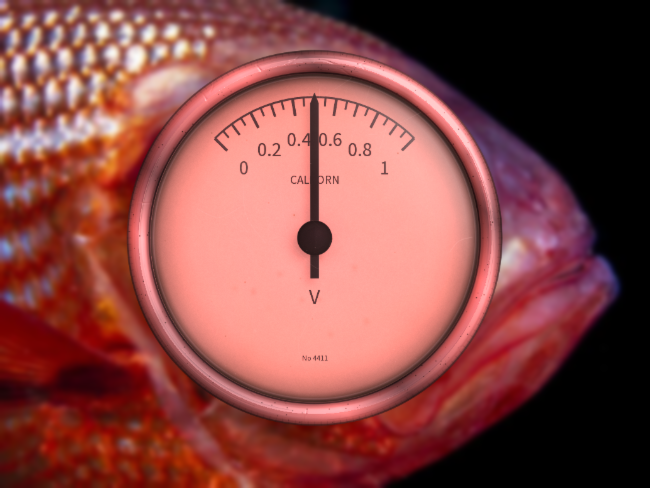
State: 0.5 V
